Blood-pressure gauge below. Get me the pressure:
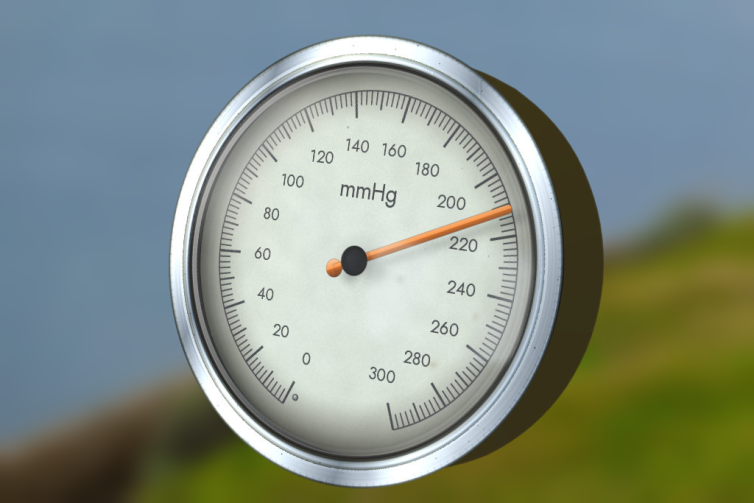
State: 212 mmHg
